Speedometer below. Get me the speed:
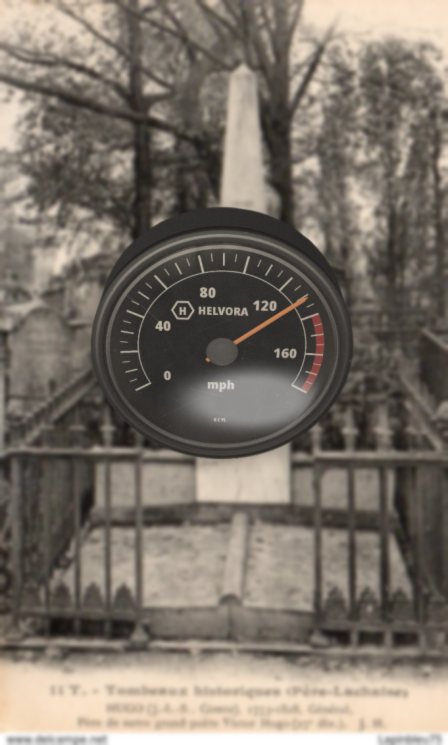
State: 130 mph
